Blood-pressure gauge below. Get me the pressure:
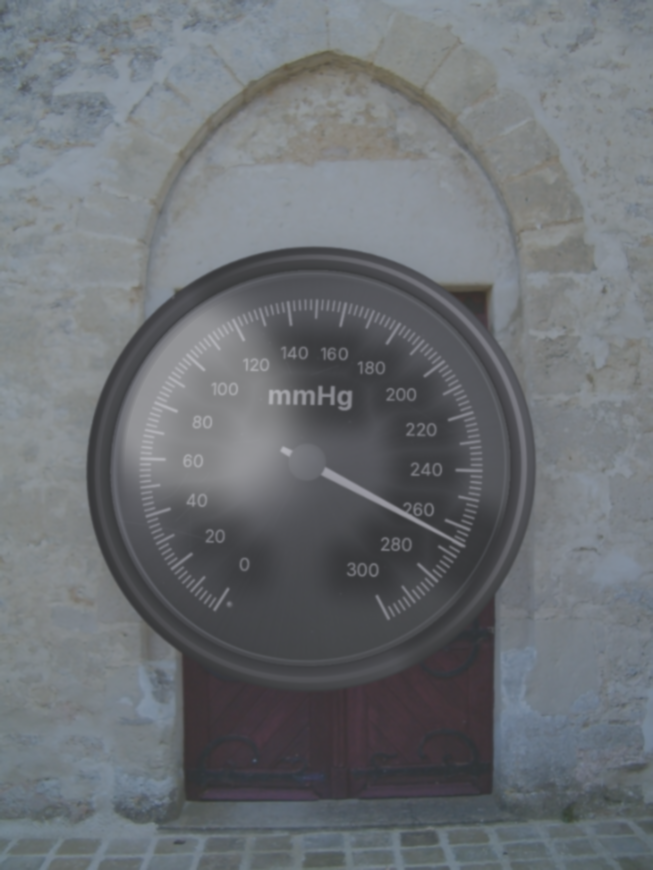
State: 266 mmHg
